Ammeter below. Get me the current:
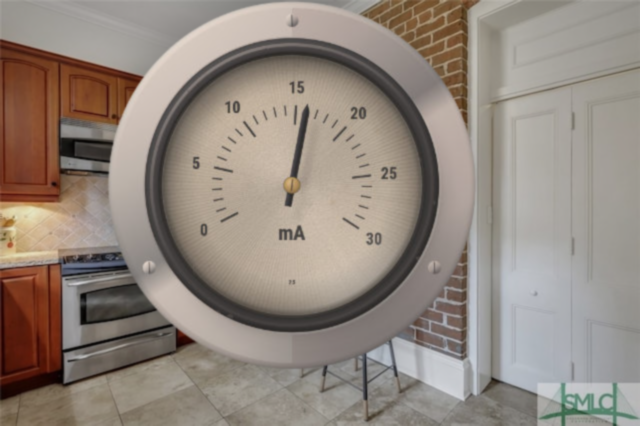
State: 16 mA
